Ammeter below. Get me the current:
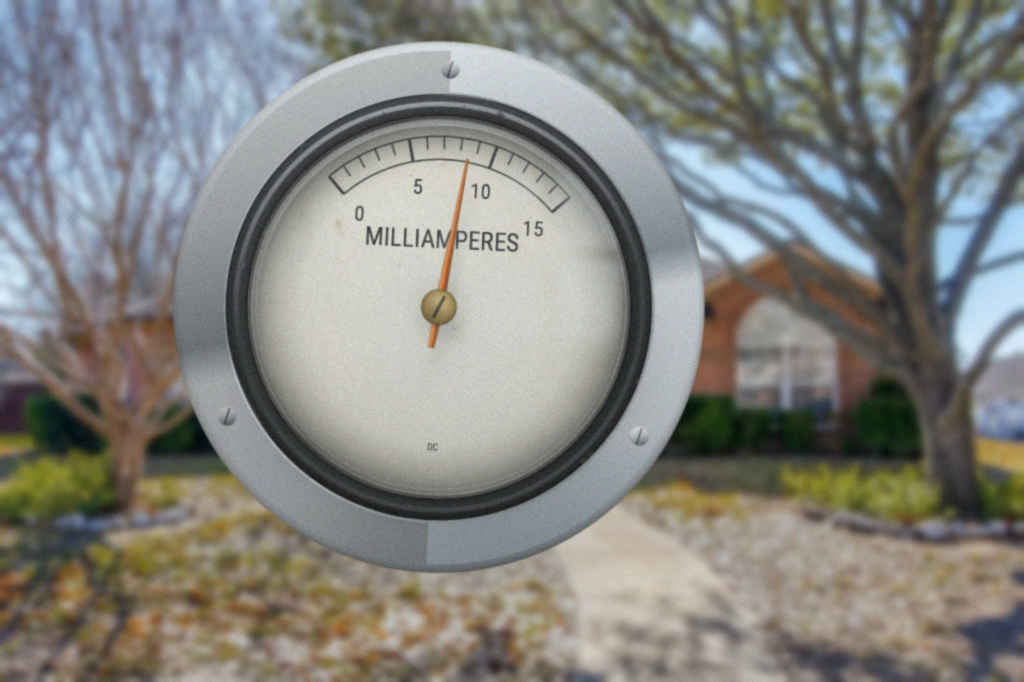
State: 8.5 mA
